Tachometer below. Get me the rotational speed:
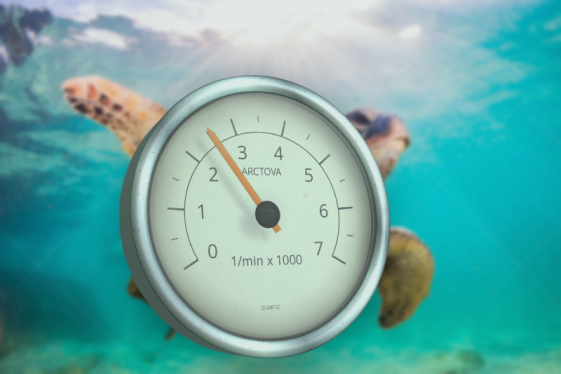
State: 2500 rpm
